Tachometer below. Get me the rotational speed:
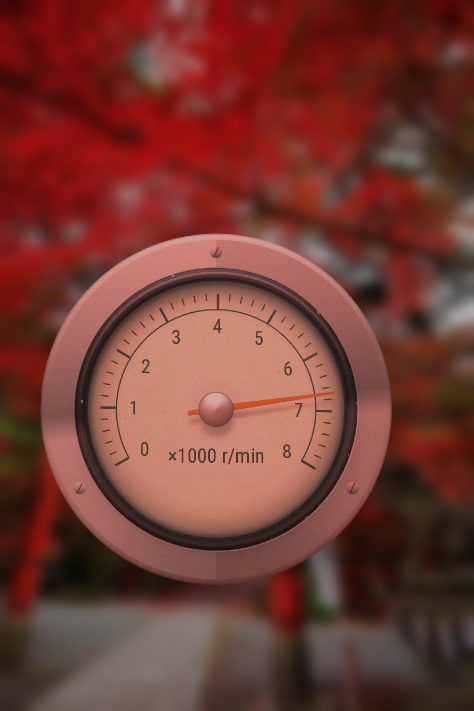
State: 6700 rpm
